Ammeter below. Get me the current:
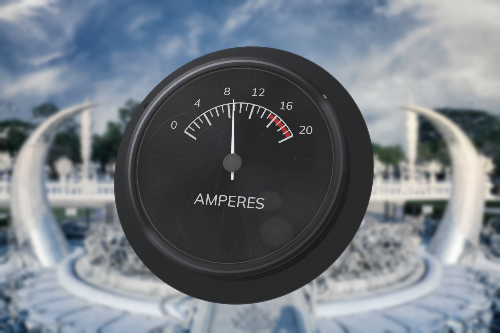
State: 9 A
